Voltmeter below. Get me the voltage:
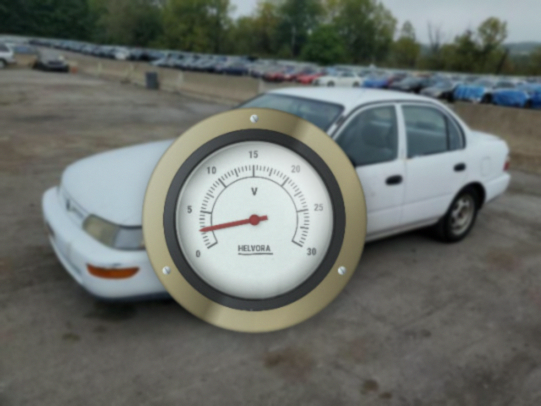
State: 2.5 V
